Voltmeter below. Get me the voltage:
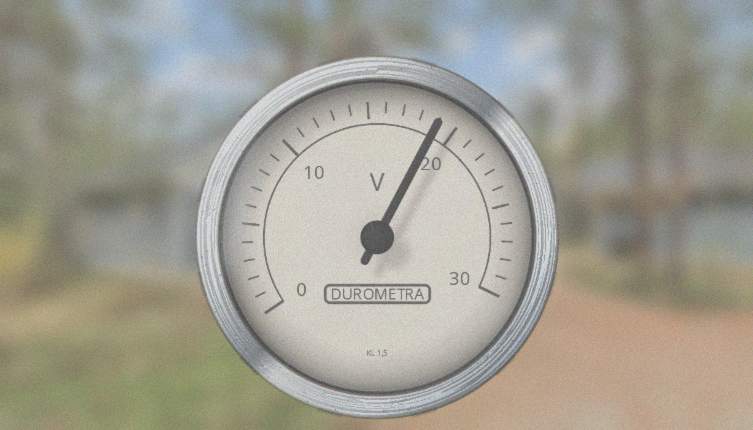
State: 19 V
